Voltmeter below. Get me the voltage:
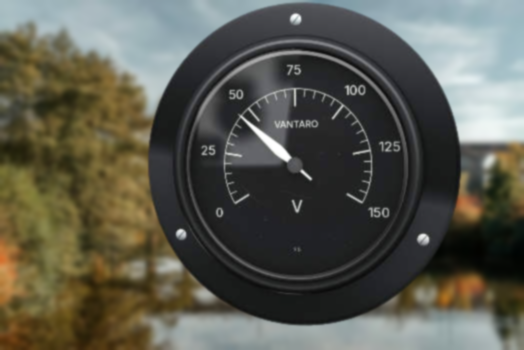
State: 45 V
